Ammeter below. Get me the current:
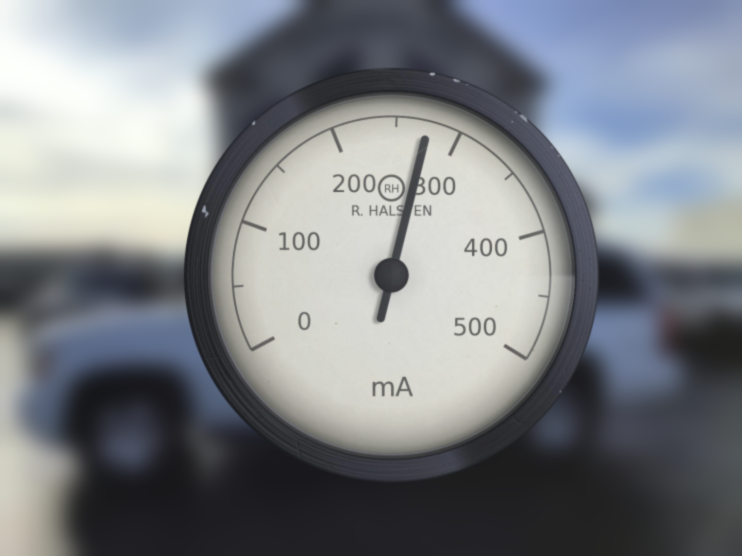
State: 275 mA
